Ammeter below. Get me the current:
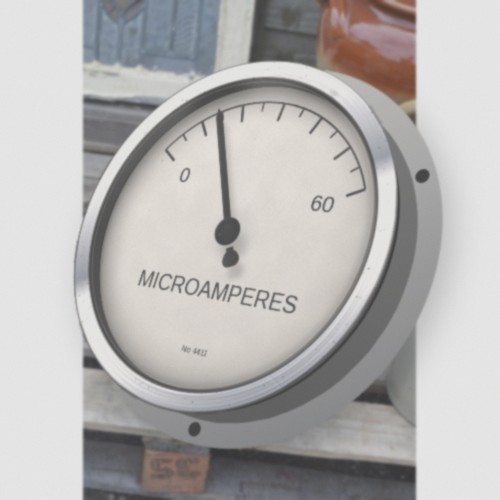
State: 15 µA
